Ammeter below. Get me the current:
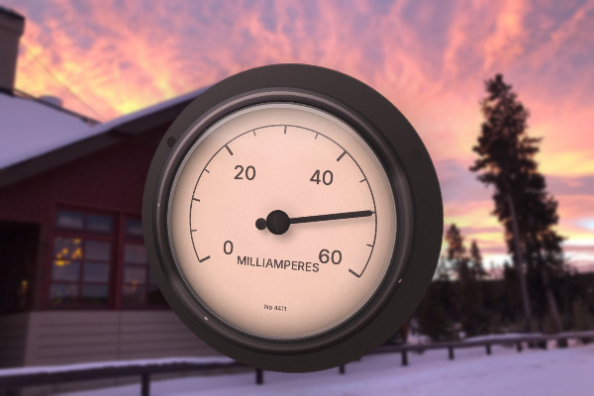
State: 50 mA
